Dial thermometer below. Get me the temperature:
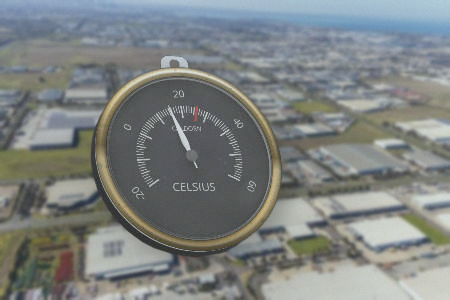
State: 15 °C
